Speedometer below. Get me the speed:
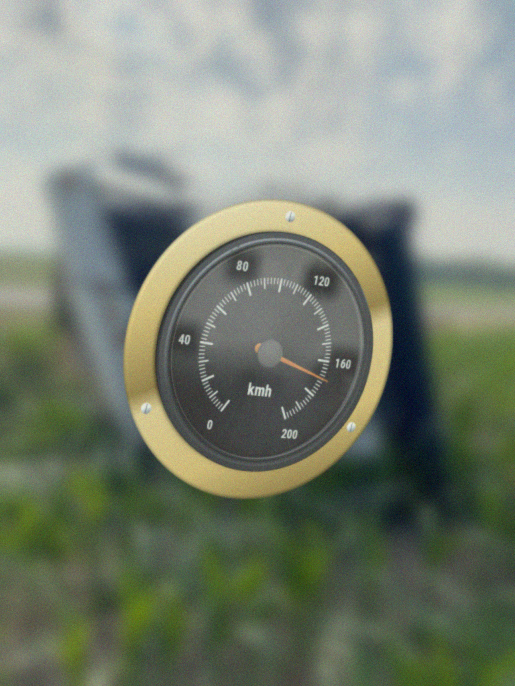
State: 170 km/h
